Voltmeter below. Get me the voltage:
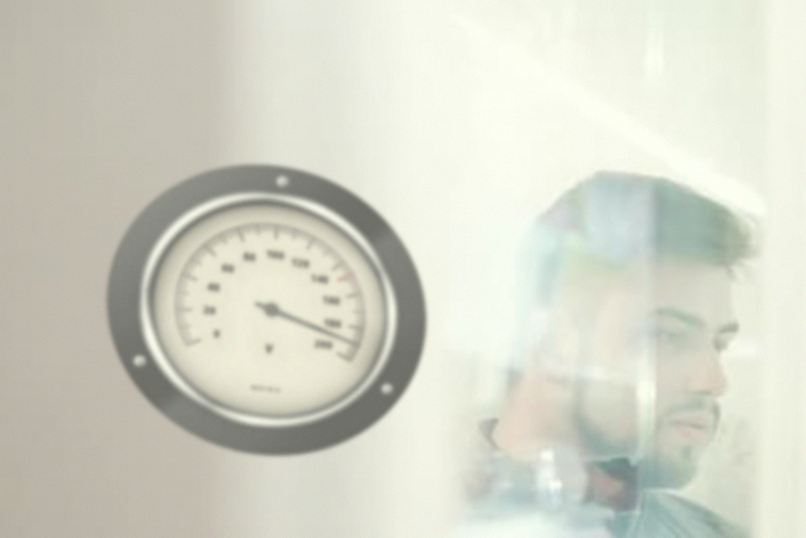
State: 190 V
